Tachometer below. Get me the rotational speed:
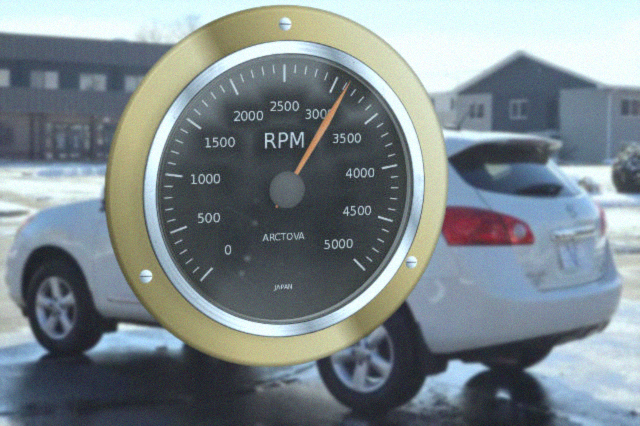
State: 3100 rpm
